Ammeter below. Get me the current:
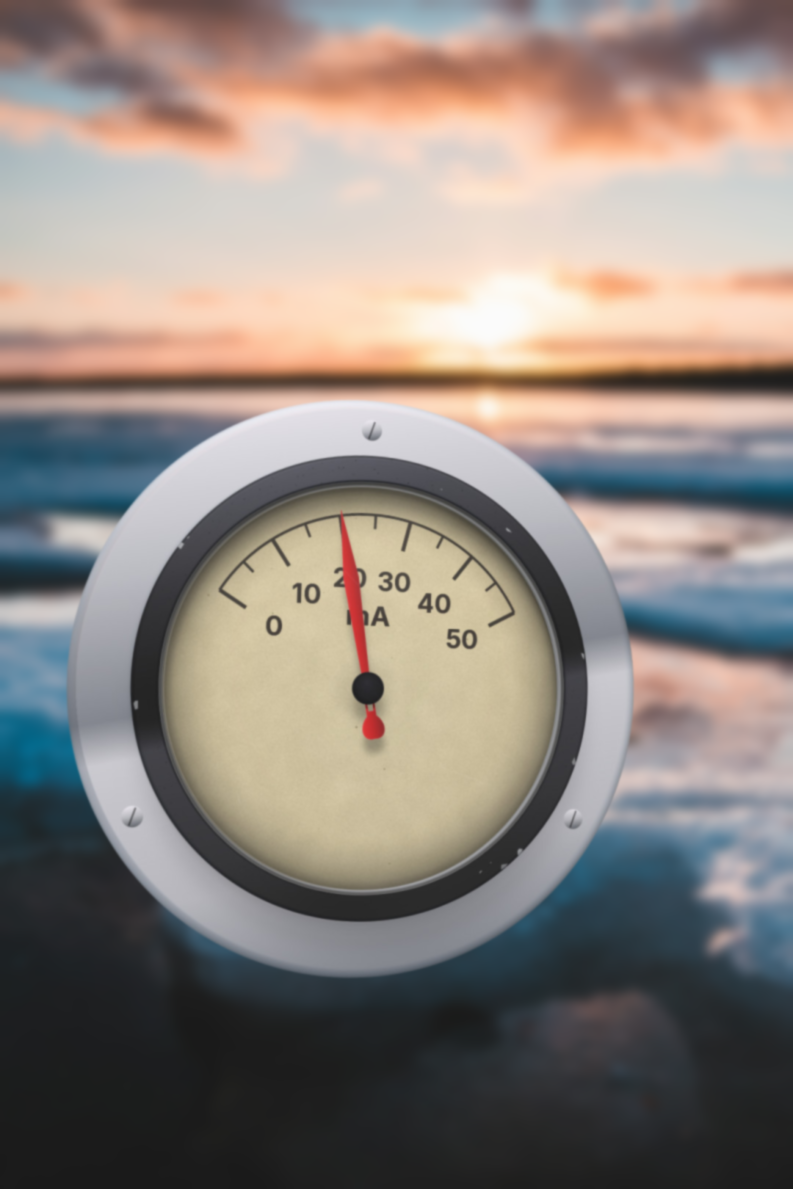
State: 20 mA
